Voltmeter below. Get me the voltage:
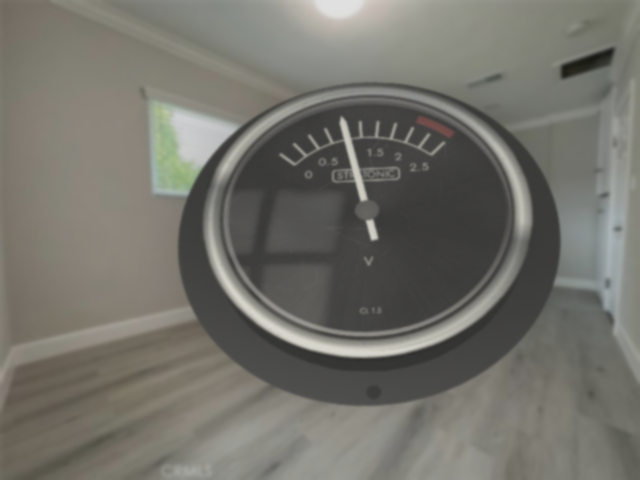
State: 1 V
